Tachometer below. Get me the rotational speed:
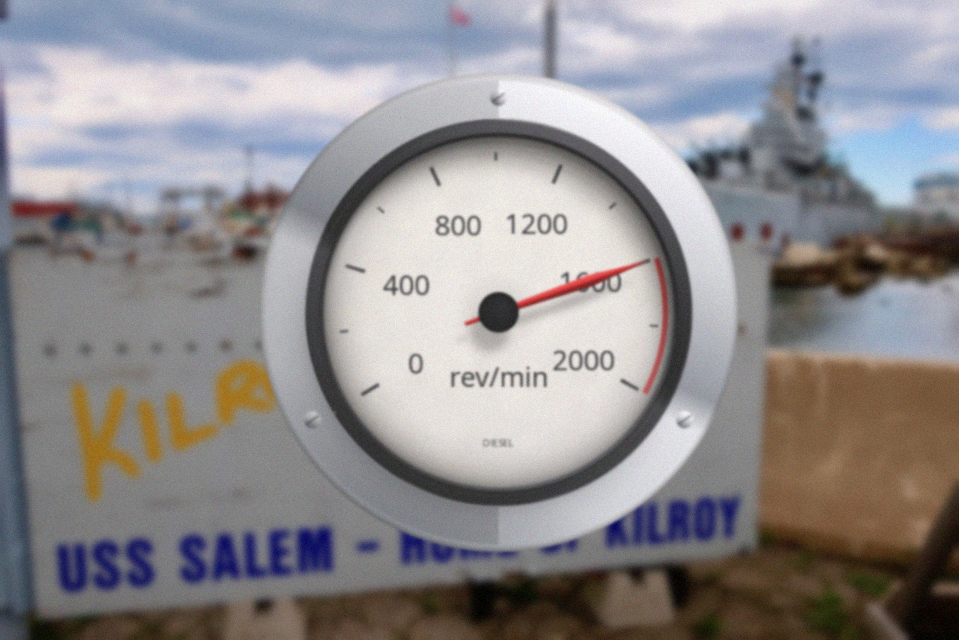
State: 1600 rpm
